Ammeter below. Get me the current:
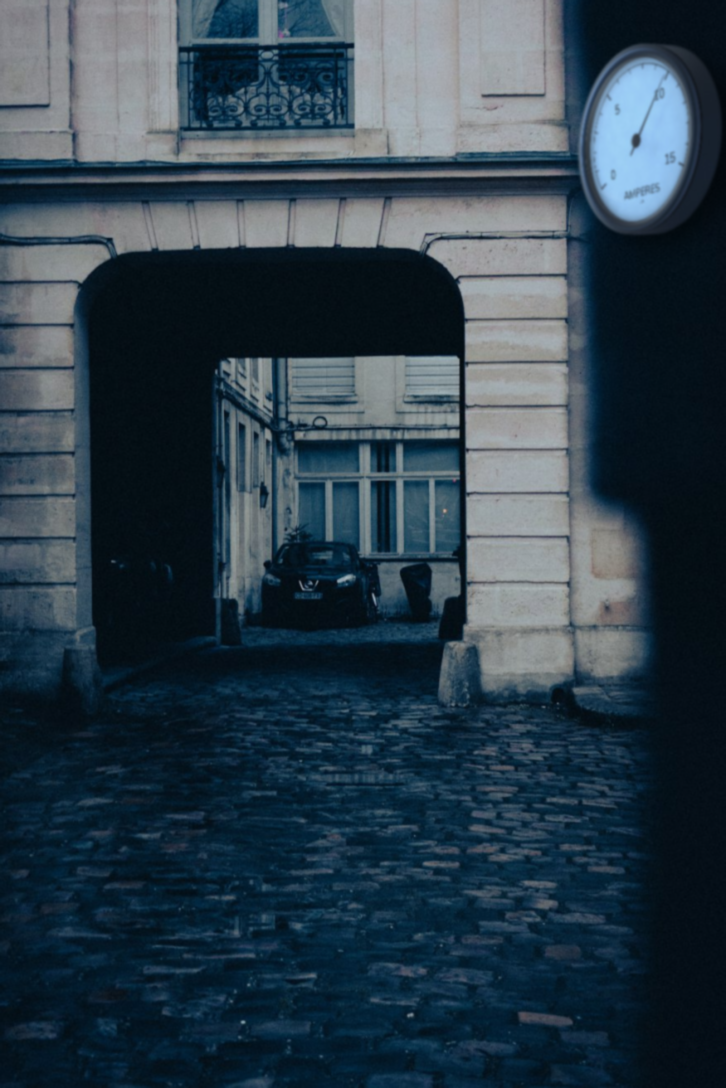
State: 10 A
